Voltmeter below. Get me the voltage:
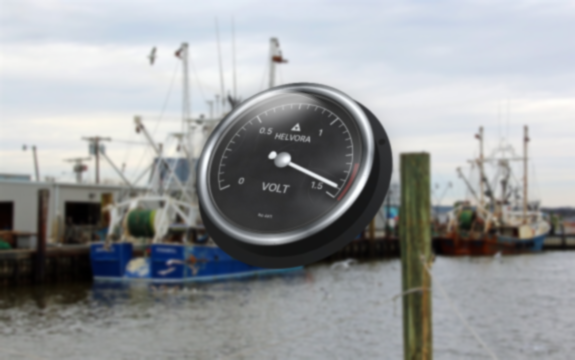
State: 1.45 V
